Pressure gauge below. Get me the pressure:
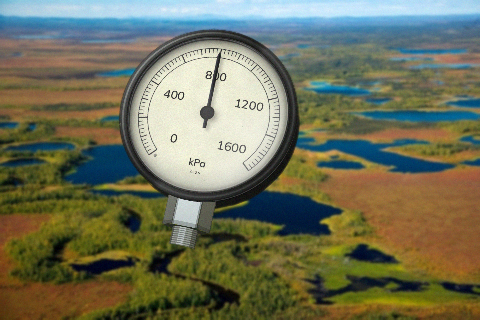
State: 800 kPa
